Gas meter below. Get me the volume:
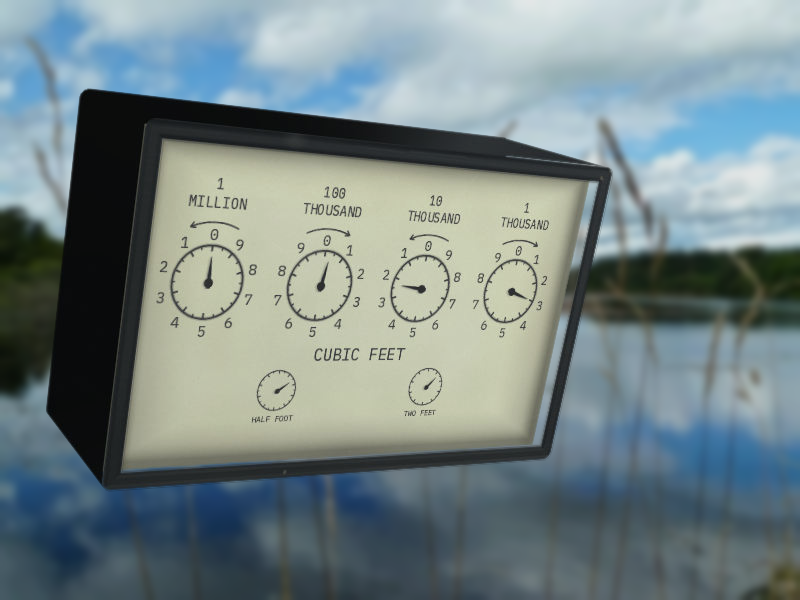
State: 2300 ft³
